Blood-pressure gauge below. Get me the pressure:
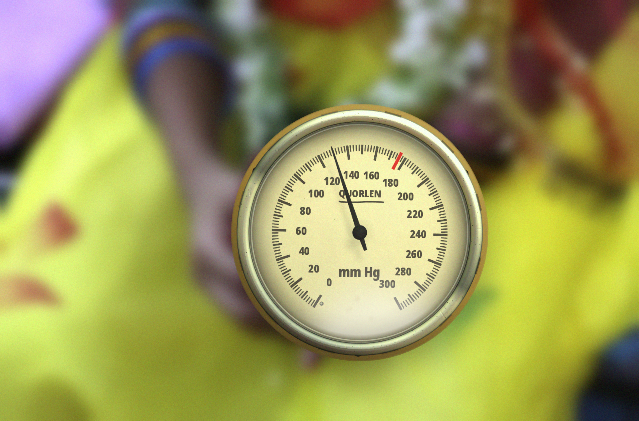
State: 130 mmHg
